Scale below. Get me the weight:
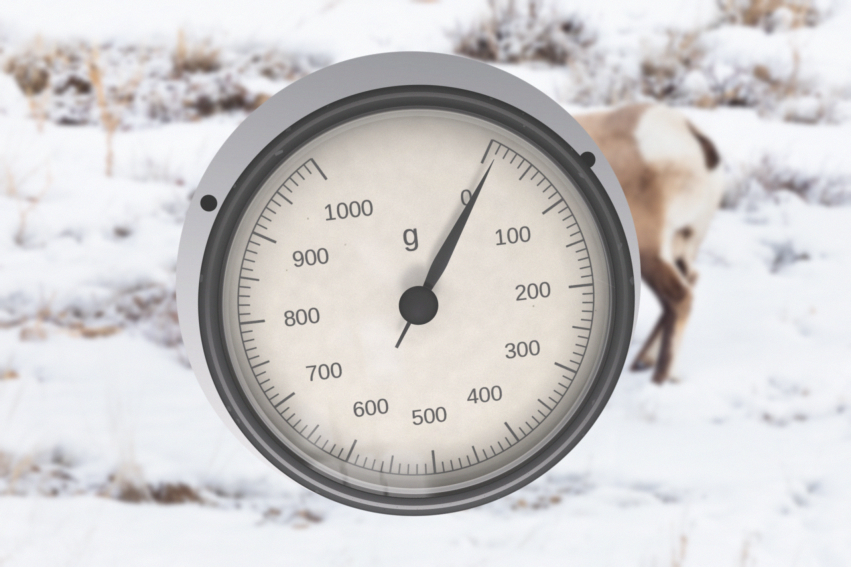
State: 10 g
